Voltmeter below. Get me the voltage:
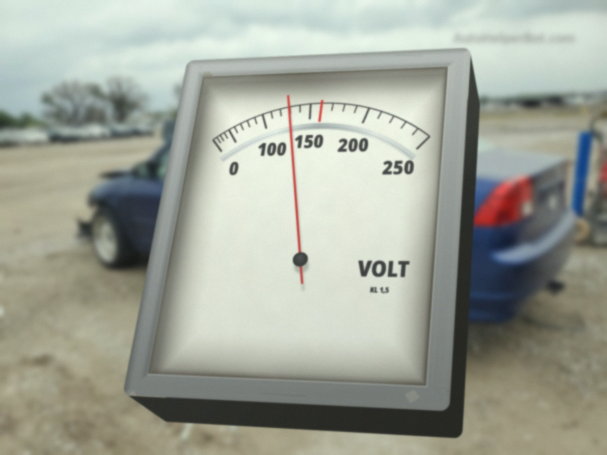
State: 130 V
